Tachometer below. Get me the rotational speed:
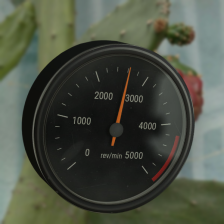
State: 2600 rpm
